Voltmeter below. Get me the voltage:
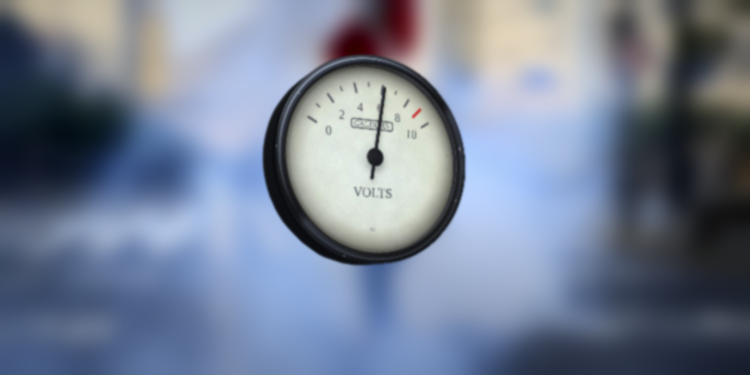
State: 6 V
